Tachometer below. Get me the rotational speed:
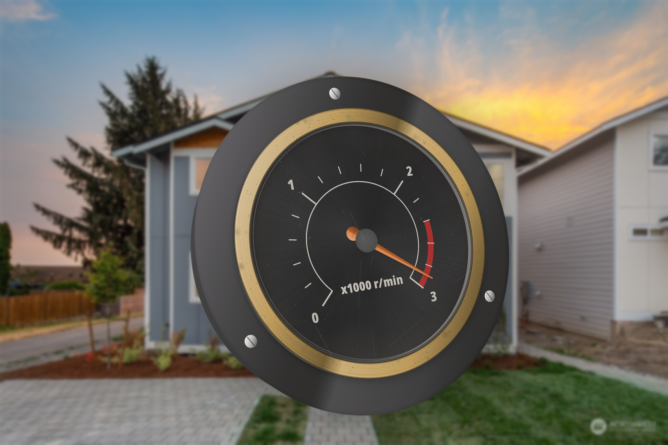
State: 2900 rpm
